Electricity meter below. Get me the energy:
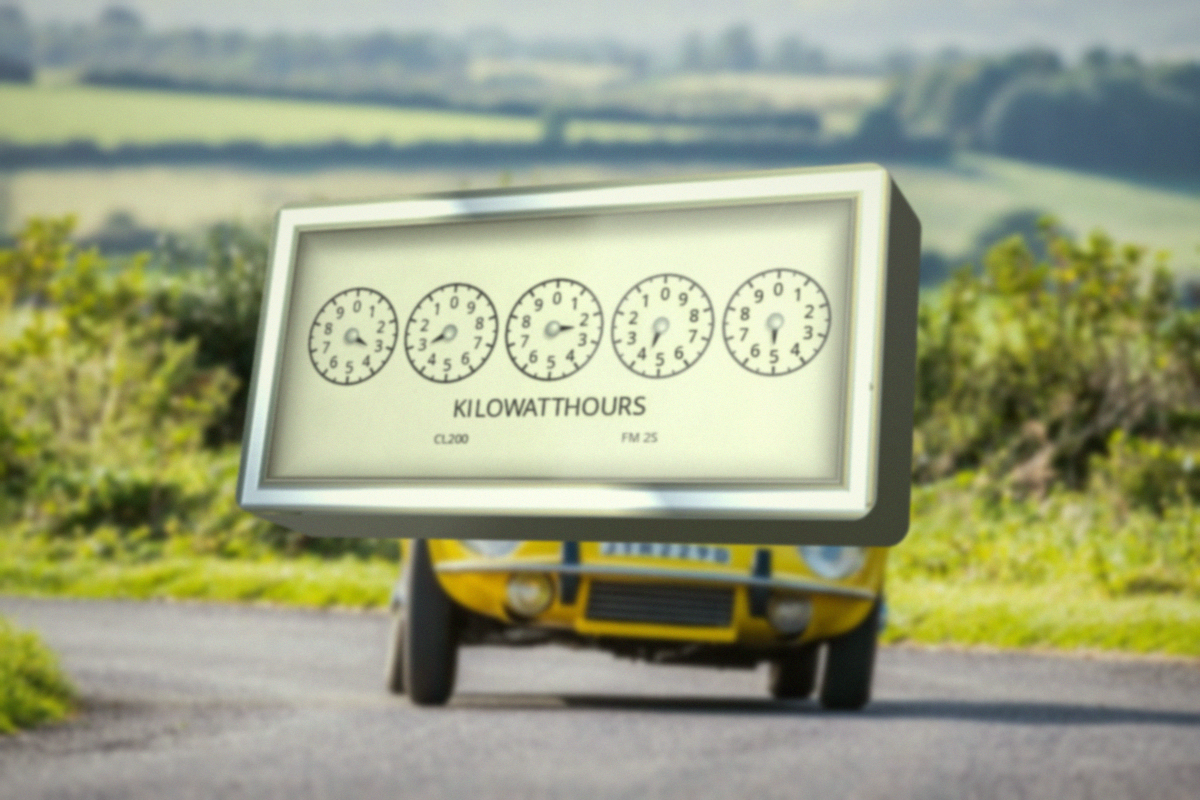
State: 33245 kWh
